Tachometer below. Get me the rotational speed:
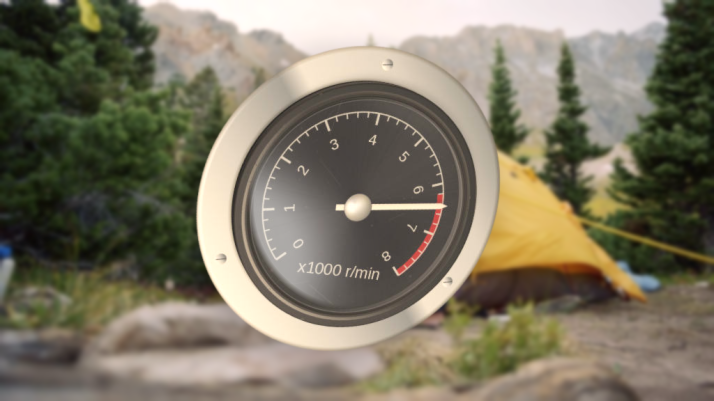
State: 6400 rpm
